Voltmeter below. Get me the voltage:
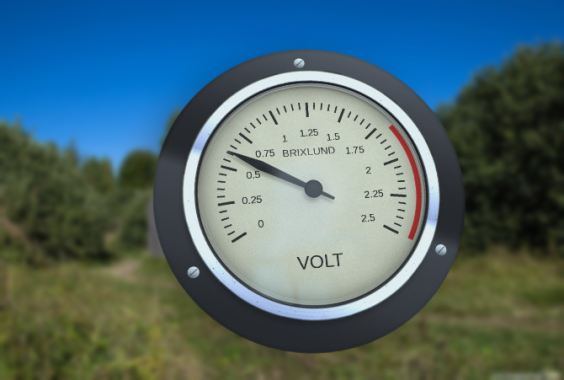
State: 0.6 V
